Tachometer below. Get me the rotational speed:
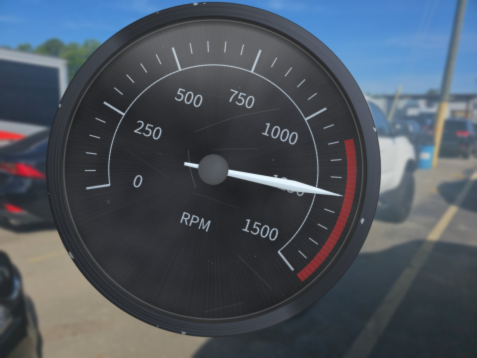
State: 1250 rpm
